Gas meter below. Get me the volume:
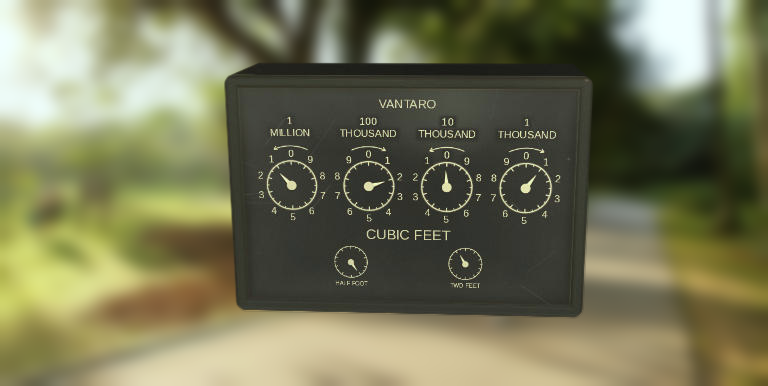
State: 120100 ft³
